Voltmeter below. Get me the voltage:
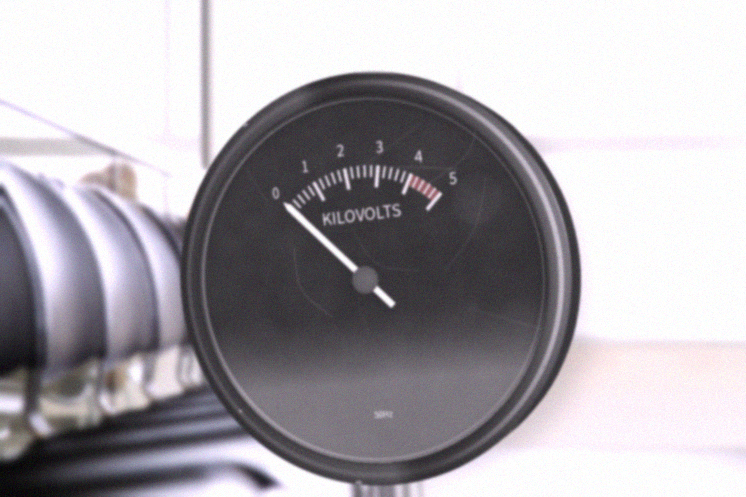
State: 0 kV
